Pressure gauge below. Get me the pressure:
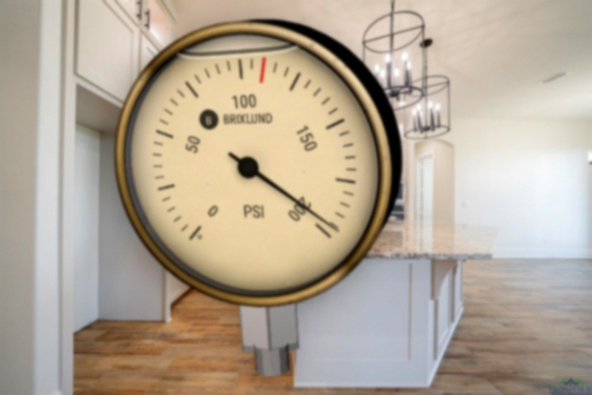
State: 195 psi
